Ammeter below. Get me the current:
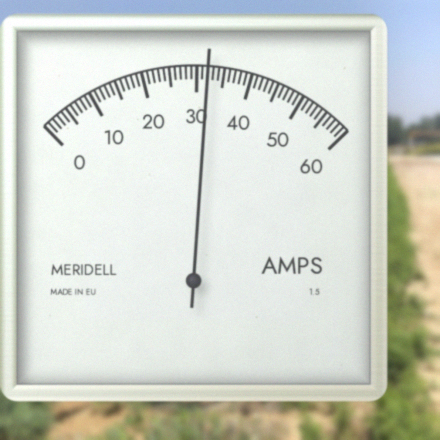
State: 32 A
